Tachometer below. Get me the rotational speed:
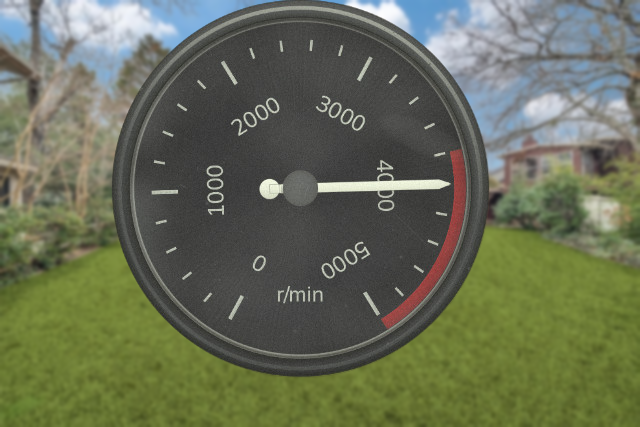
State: 4000 rpm
